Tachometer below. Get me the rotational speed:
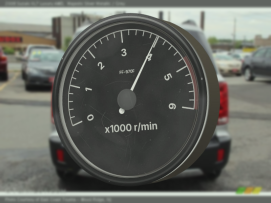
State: 4000 rpm
